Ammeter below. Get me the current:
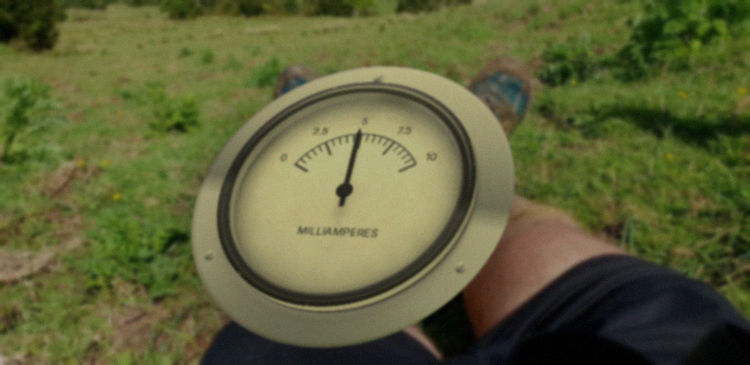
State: 5 mA
